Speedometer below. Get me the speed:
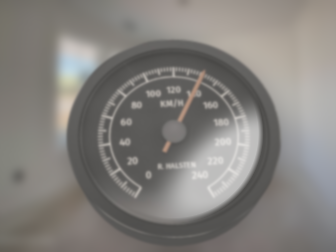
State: 140 km/h
